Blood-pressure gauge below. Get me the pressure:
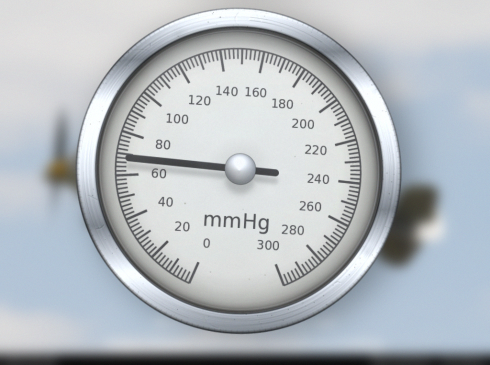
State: 68 mmHg
